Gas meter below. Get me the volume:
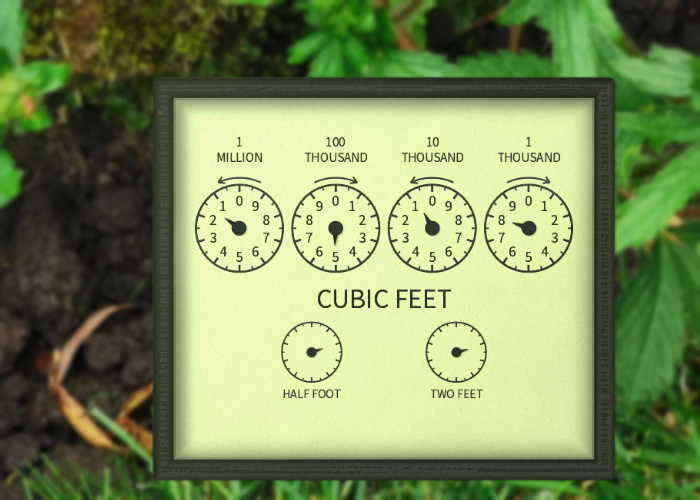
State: 150800 ft³
